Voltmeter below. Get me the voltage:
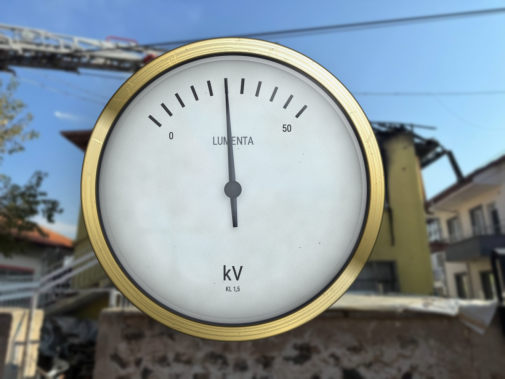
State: 25 kV
